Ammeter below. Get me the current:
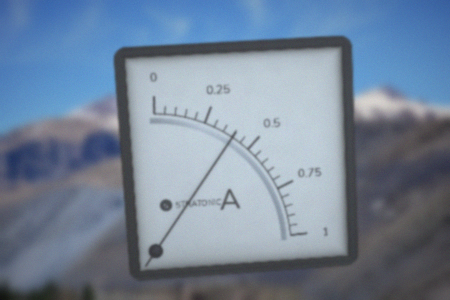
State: 0.4 A
